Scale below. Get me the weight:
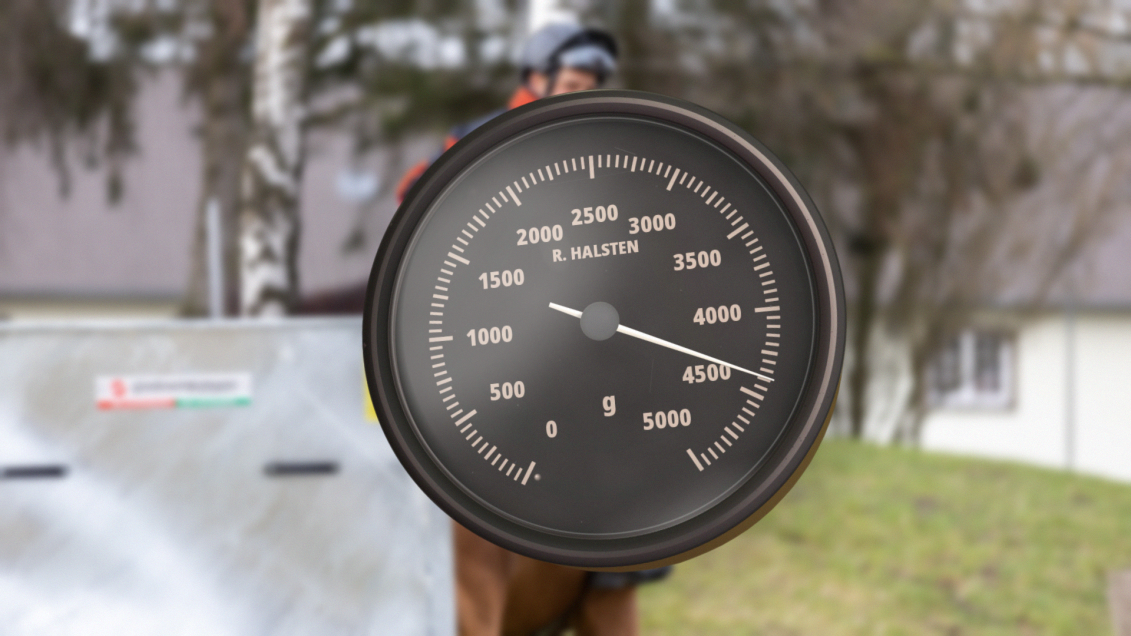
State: 4400 g
